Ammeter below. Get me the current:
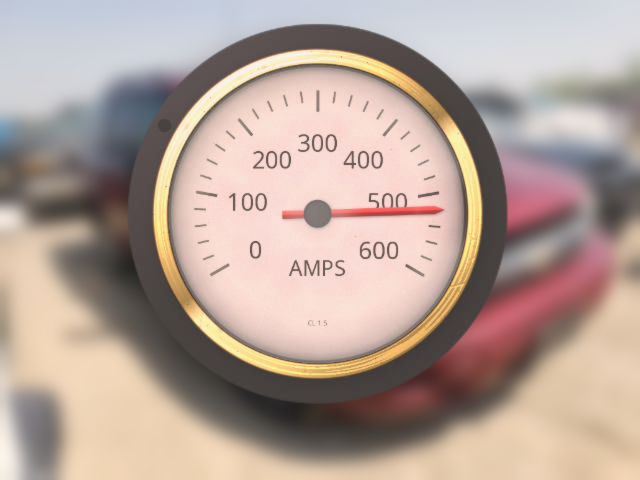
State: 520 A
